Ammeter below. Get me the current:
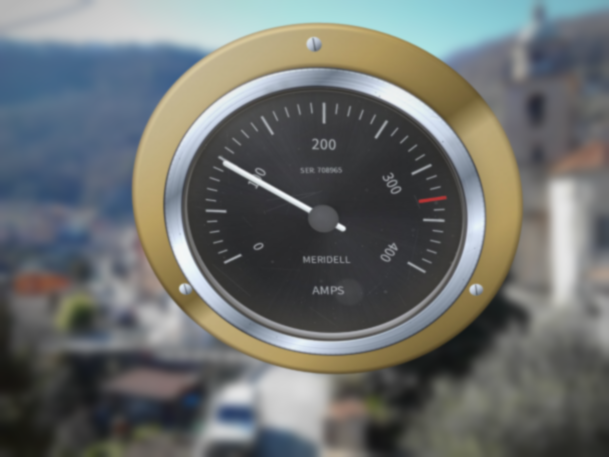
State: 100 A
